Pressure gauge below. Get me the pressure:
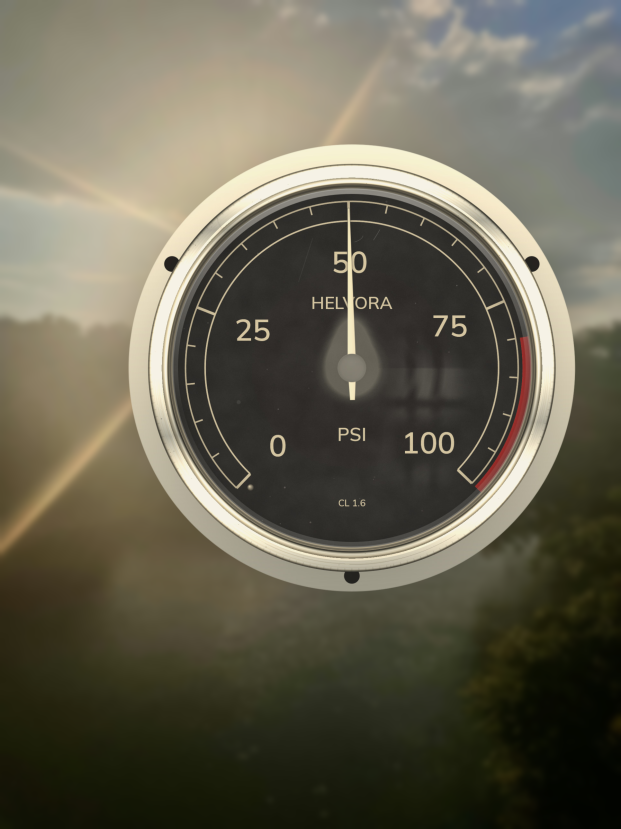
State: 50 psi
